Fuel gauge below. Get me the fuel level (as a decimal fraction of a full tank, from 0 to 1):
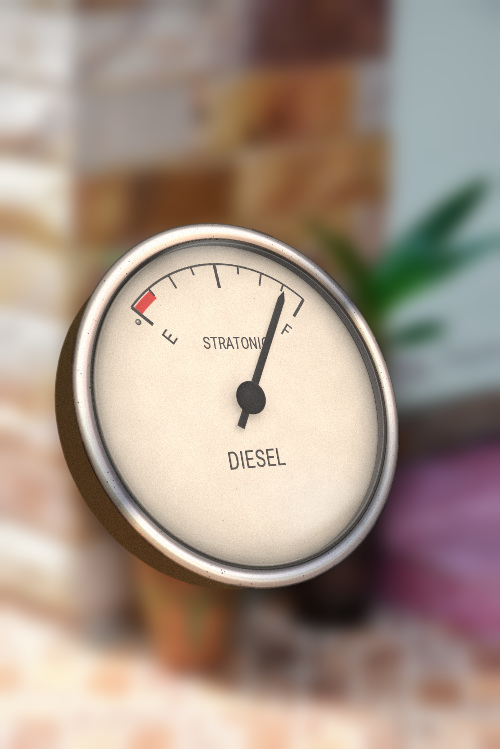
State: 0.875
